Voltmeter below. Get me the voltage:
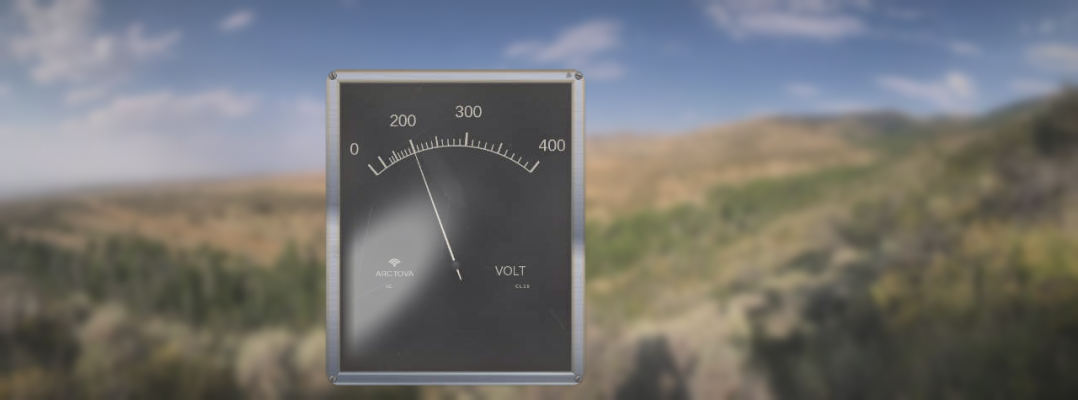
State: 200 V
